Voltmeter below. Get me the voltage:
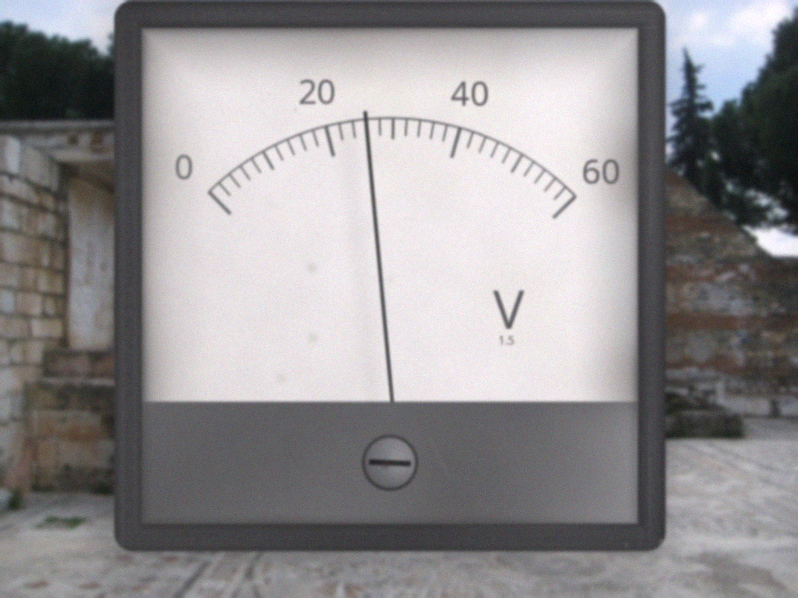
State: 26 V
